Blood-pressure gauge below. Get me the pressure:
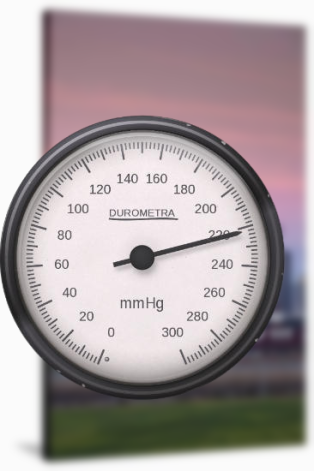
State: 222 mmHg
